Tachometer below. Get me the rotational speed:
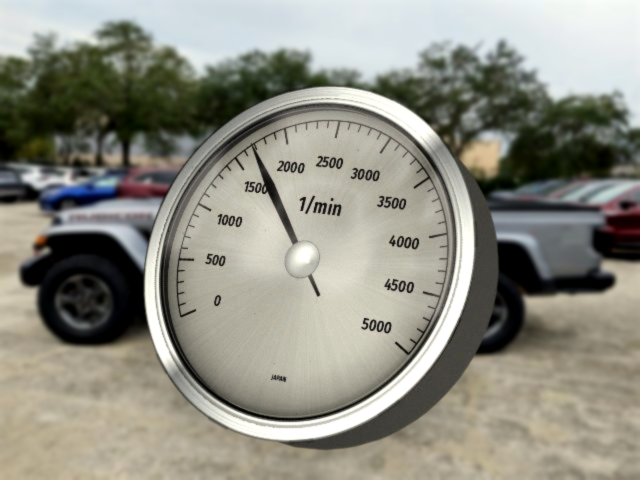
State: 1700 rpm
